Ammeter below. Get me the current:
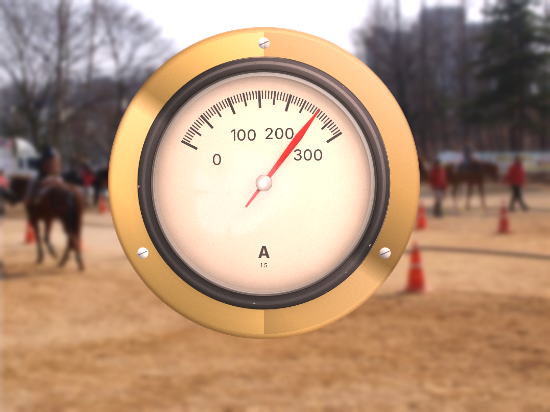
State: 250 A
